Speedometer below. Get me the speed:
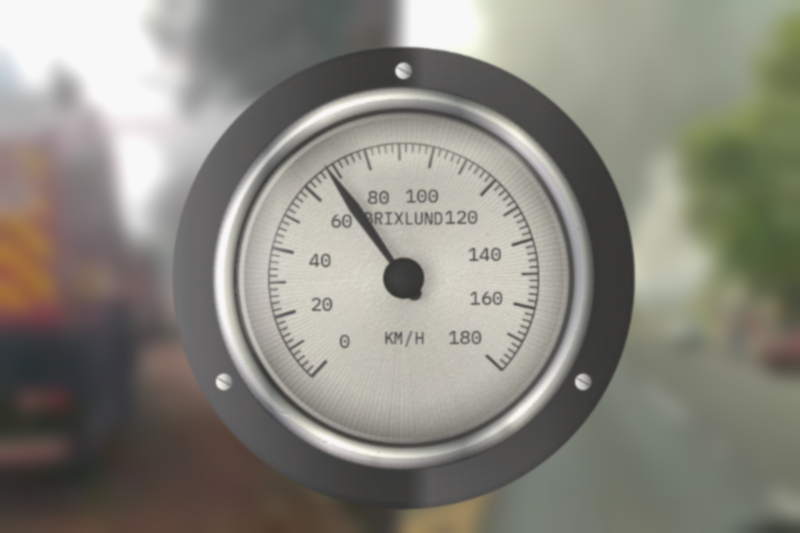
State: 68 km/h
